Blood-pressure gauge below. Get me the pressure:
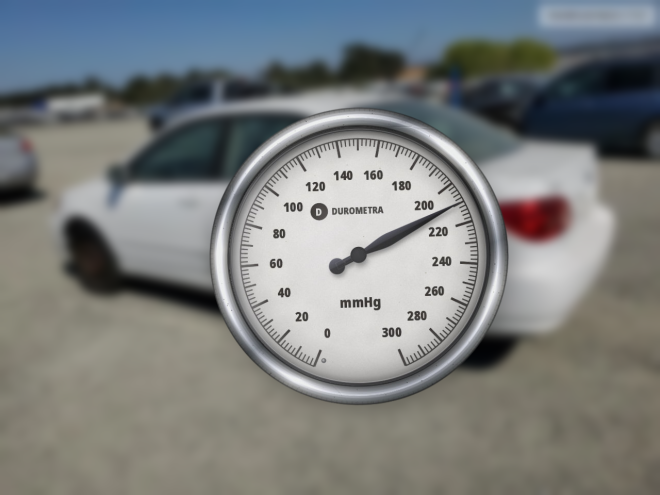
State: 210 mmHg
